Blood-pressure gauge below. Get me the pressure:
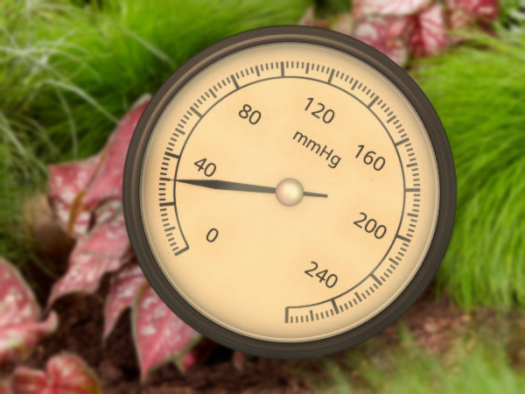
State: 30 mmHg
